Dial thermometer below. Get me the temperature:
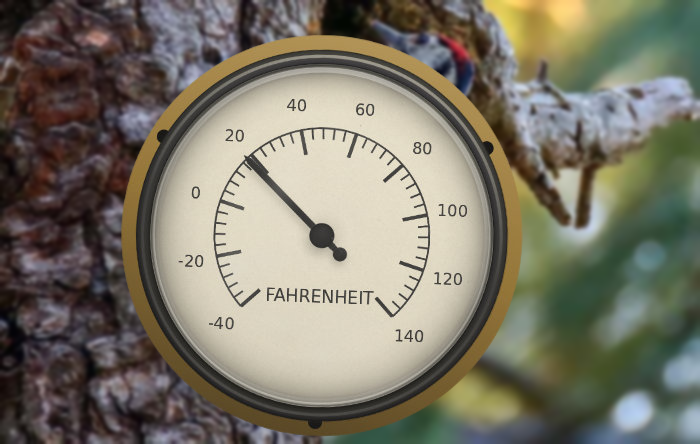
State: 18 °F
